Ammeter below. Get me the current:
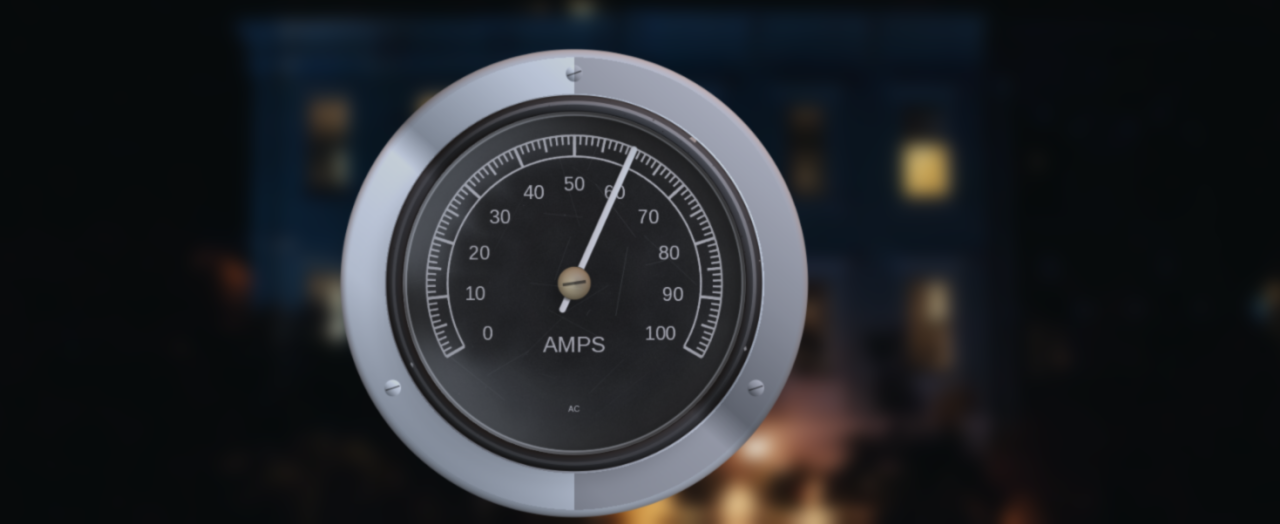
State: 60 A
